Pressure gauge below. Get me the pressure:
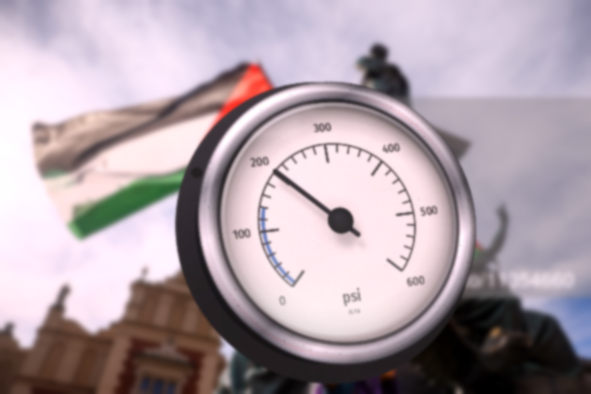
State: 200 psi
